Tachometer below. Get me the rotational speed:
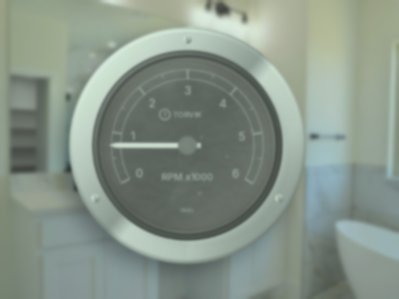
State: 750 rpm
